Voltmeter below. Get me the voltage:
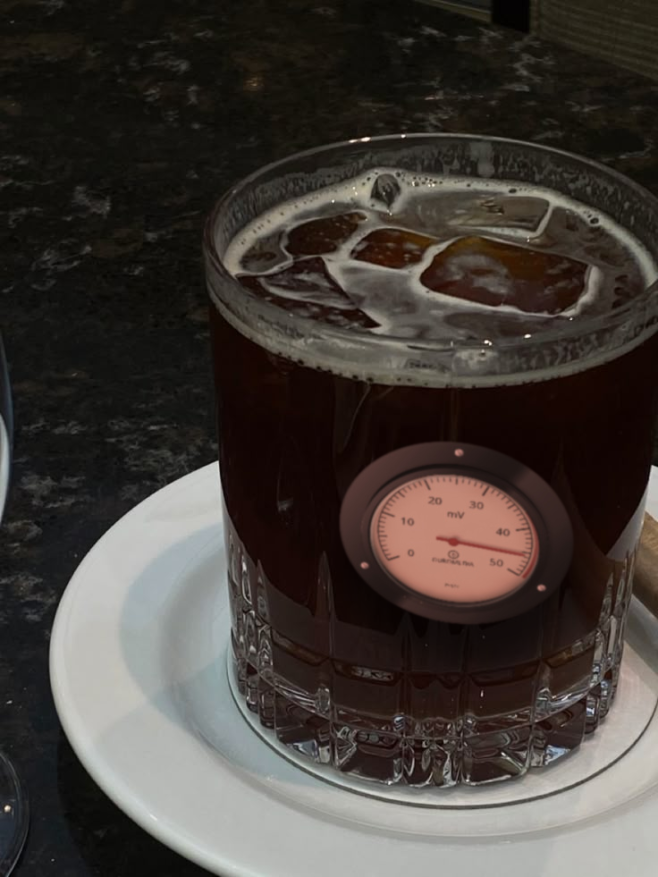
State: 45 mV
